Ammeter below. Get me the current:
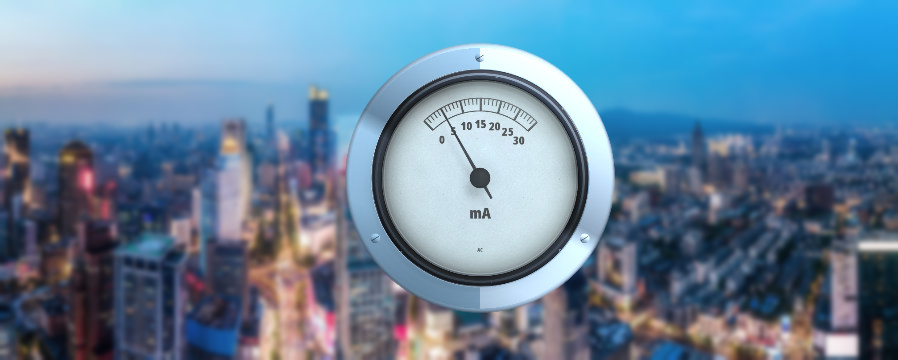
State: 5 mA
